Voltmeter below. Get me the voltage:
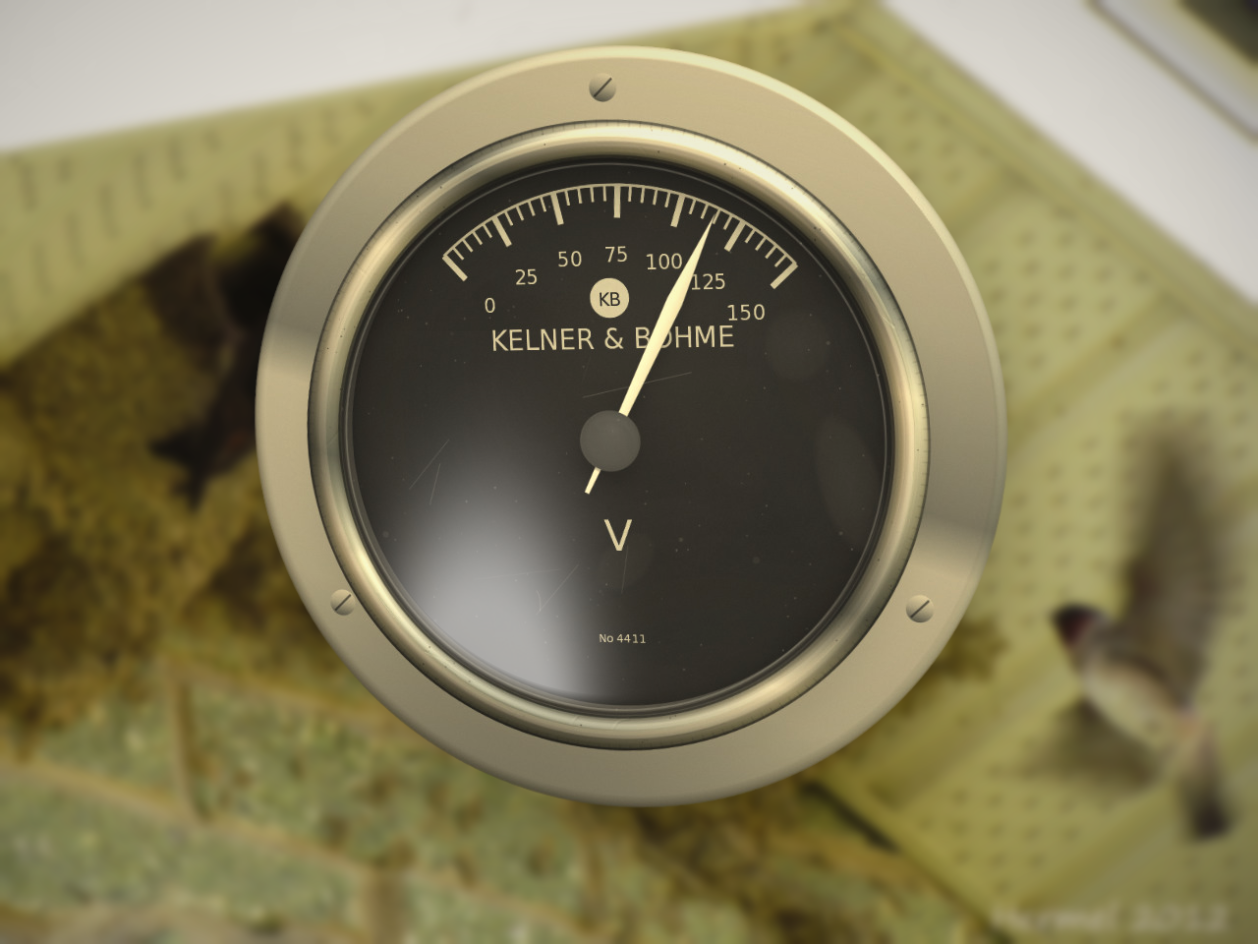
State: 115 V
